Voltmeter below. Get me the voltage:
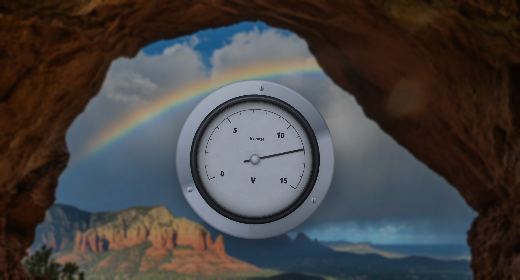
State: 12 V
